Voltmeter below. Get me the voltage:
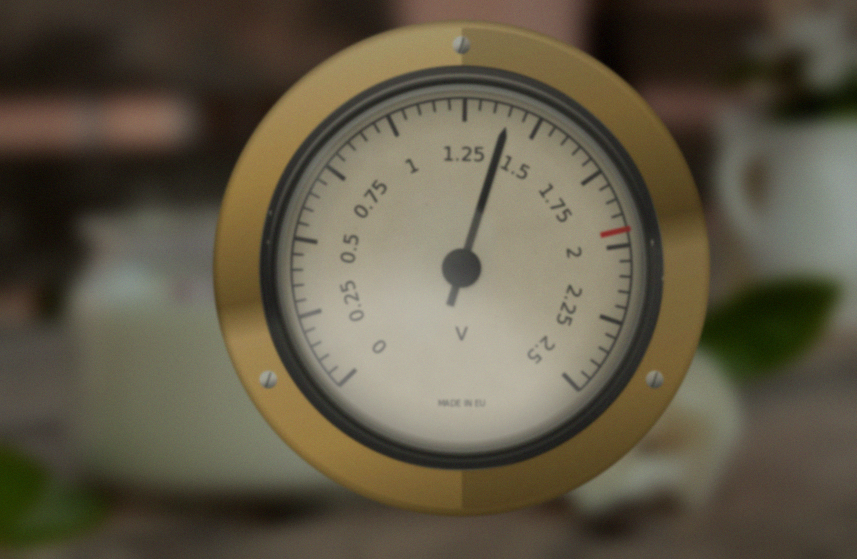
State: 1.4 V
